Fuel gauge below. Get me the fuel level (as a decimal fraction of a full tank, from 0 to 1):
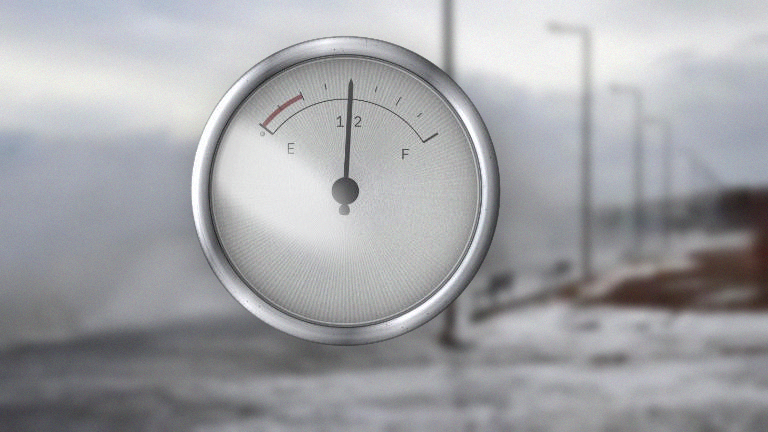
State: 0.5
